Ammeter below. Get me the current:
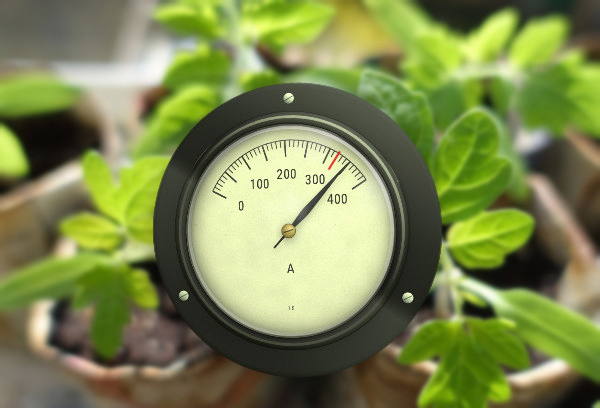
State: 350 A
